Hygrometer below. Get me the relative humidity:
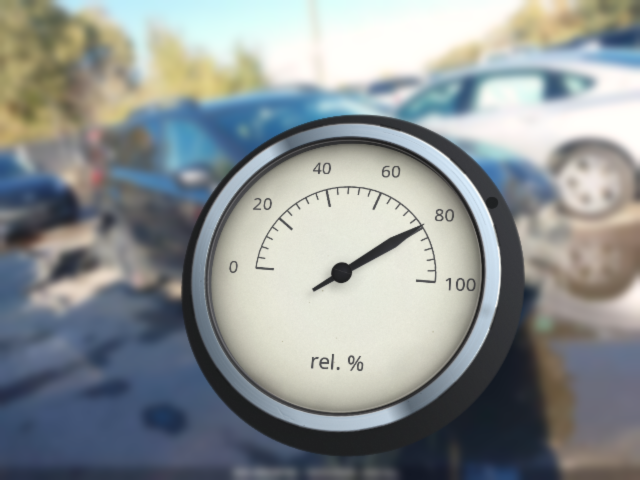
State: 80 %
